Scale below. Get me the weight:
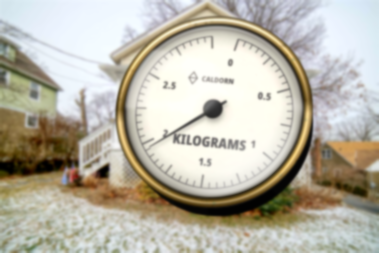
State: 1.95 kg
